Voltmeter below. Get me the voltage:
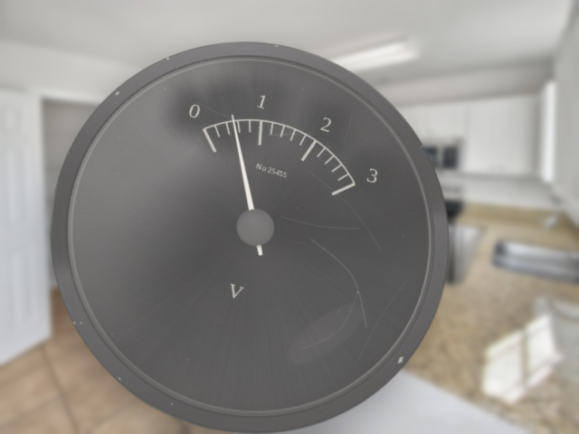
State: 0.5 V
